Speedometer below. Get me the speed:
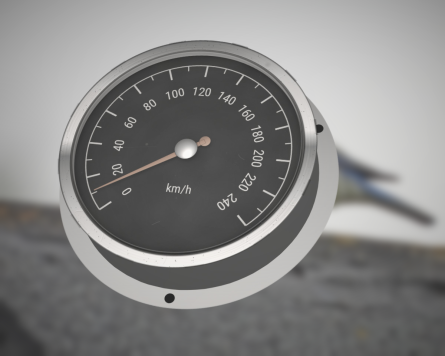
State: 10 km/h
